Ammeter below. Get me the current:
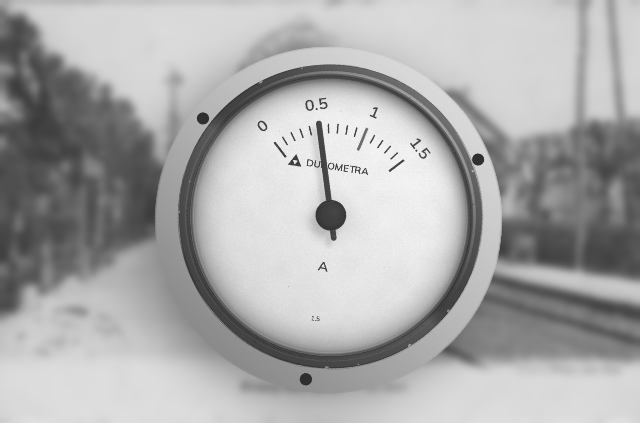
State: 0.5 A
